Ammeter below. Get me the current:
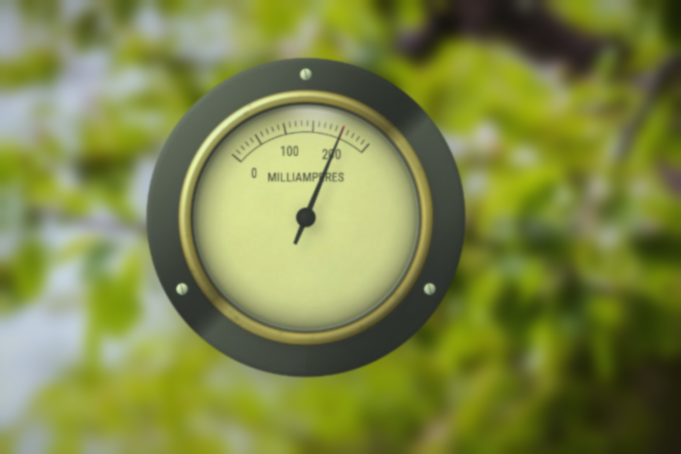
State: 200 mA
